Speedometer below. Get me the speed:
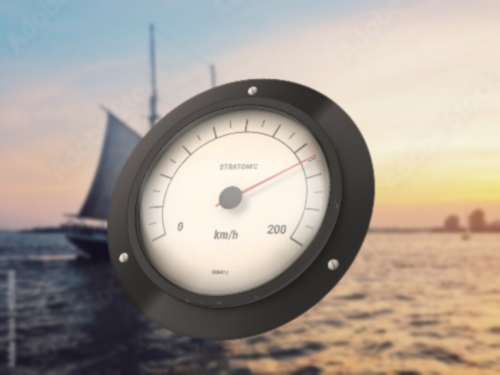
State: 150 km/h
